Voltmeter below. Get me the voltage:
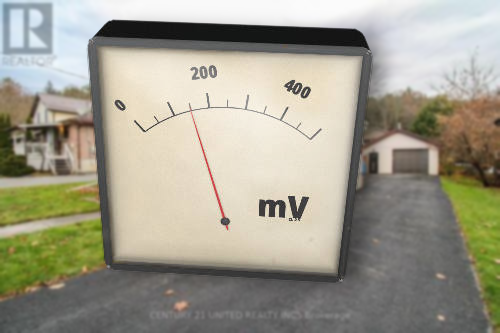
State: 150 mV
